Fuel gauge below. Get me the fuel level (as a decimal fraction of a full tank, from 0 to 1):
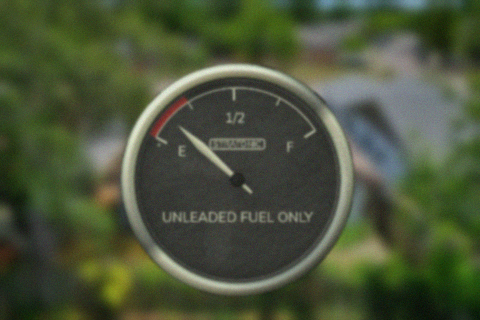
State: 0.125
